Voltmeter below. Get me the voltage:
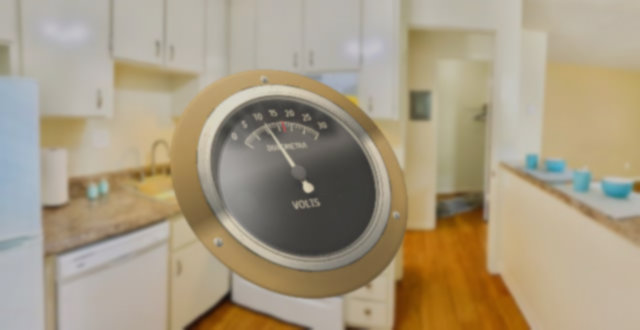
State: 10 V
